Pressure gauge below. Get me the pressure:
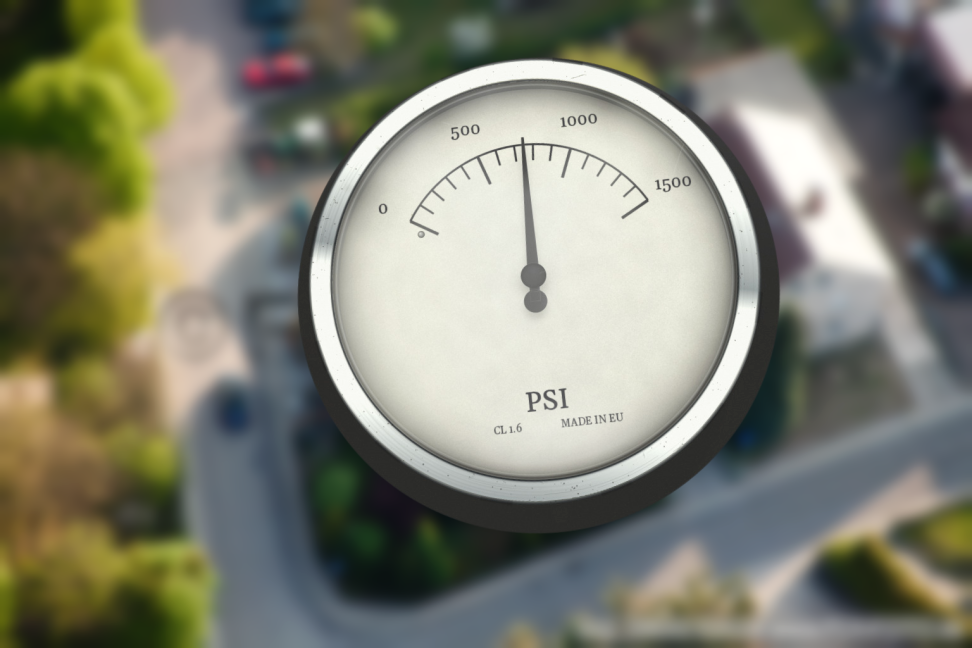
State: 750 psi
